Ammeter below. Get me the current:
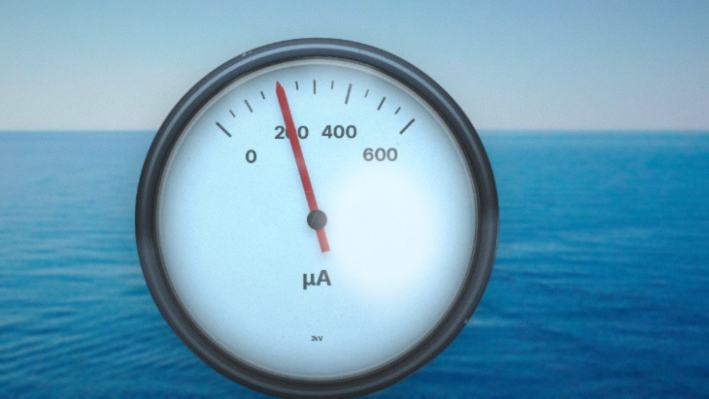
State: 200 µA
